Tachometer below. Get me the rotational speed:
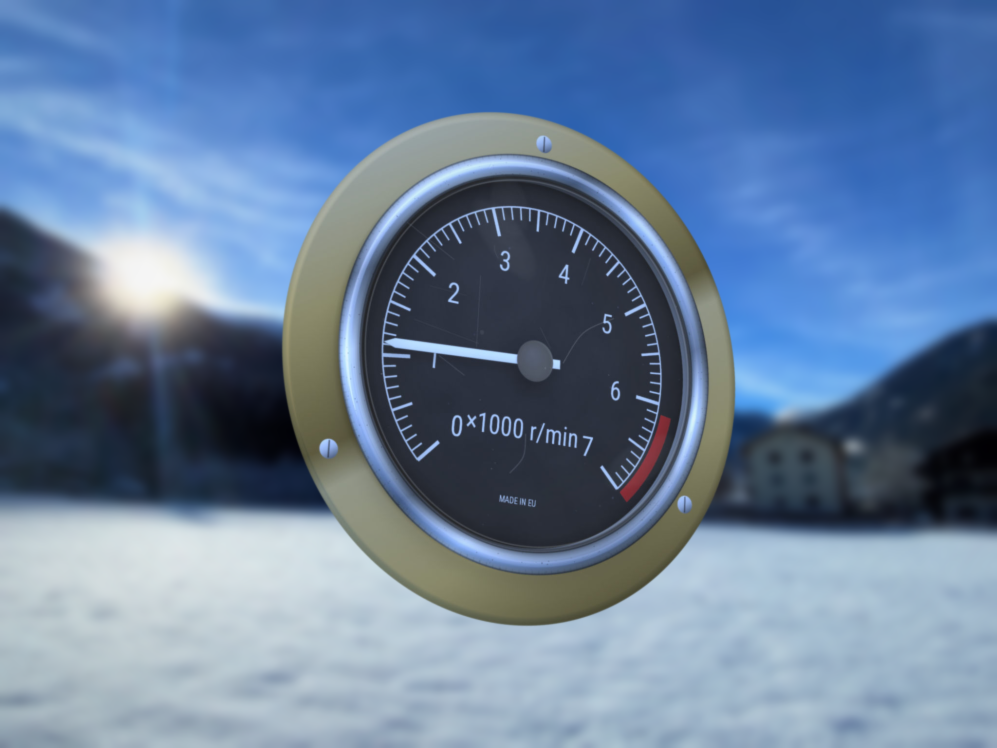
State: 1100 rpm
